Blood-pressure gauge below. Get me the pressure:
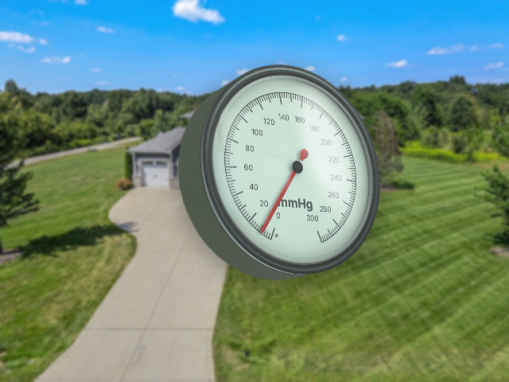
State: 10 mmHg
